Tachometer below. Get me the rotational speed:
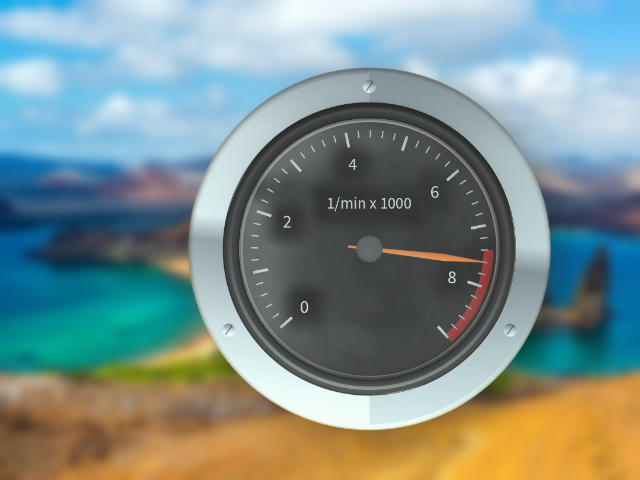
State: 7600 rpm
